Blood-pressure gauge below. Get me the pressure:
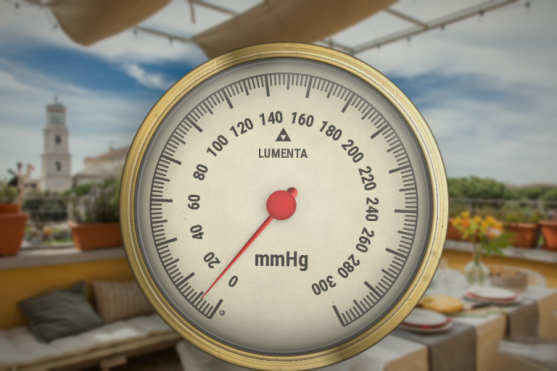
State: 8 mmHg
